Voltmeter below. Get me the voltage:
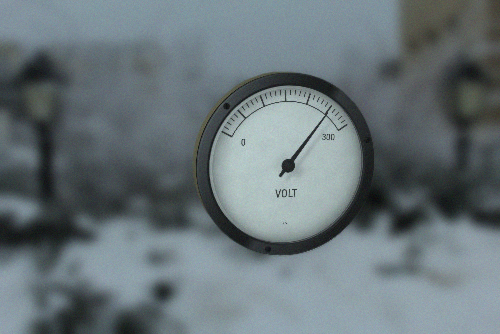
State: 250 V
